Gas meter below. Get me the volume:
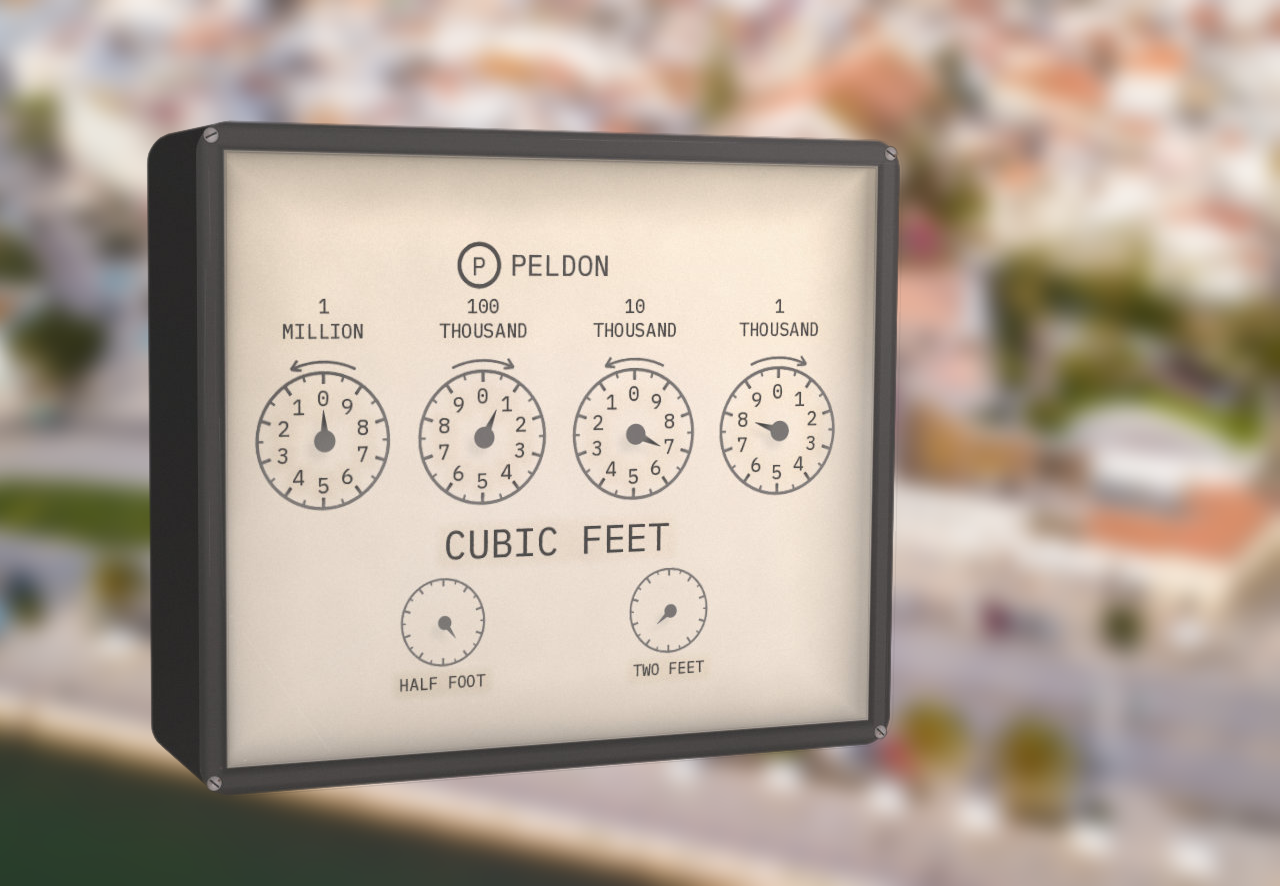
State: 6800 ft³
